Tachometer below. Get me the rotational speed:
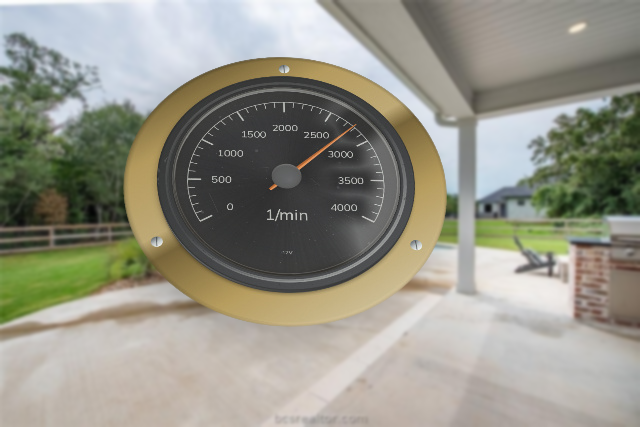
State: 2800 rpm
